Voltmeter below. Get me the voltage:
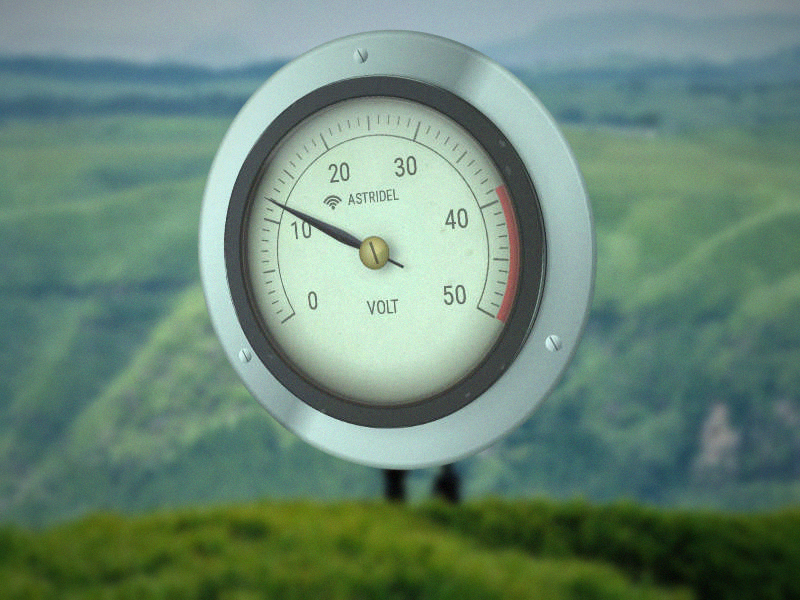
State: 12 V
